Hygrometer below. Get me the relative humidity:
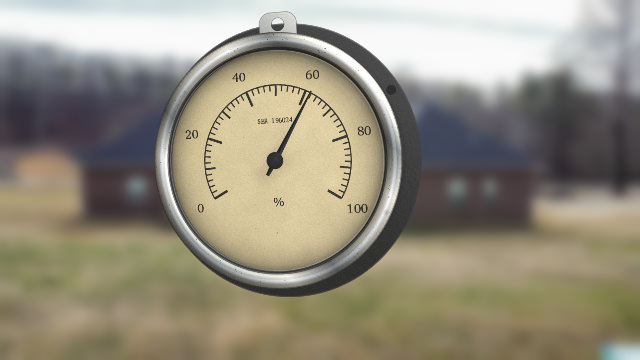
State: 62 %
